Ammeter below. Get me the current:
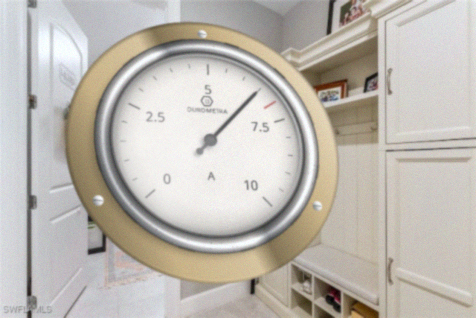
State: 6.5 A
